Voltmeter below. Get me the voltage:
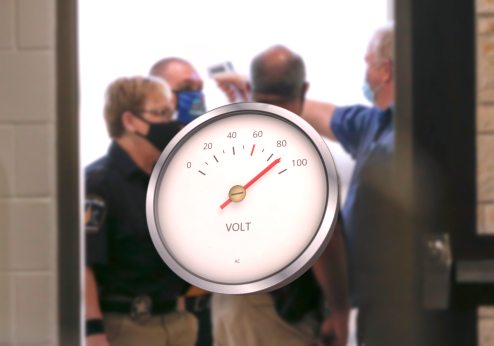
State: 90 V
